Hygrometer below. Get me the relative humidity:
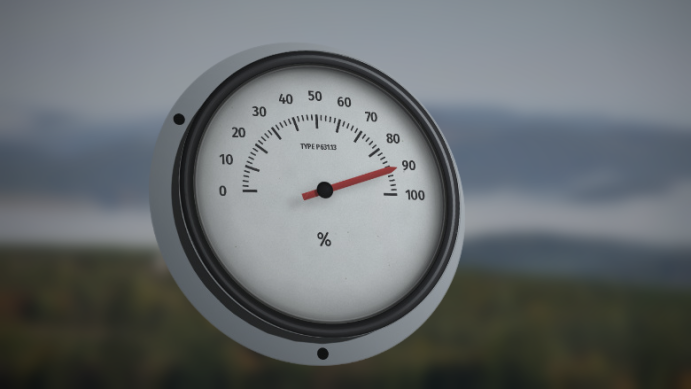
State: 90 %
